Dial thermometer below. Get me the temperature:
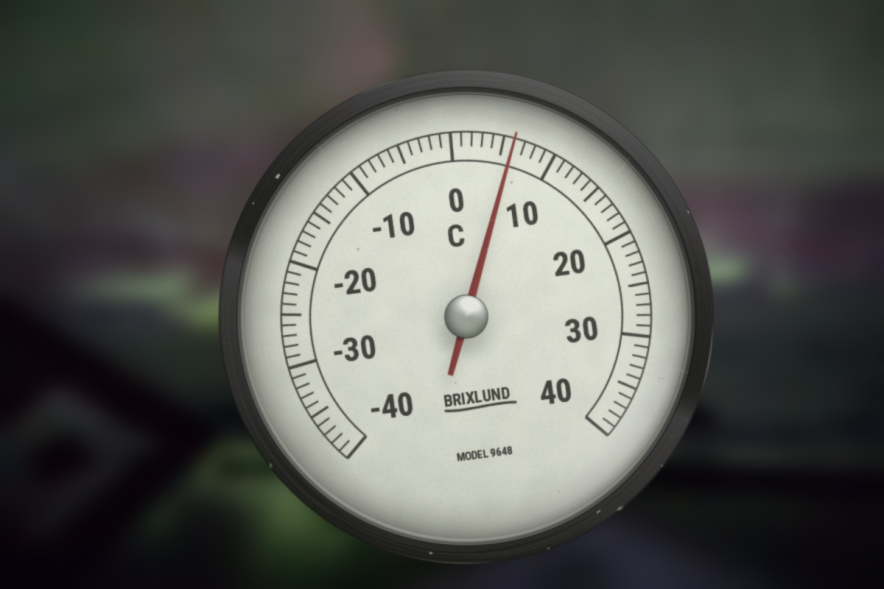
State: 6 °C
